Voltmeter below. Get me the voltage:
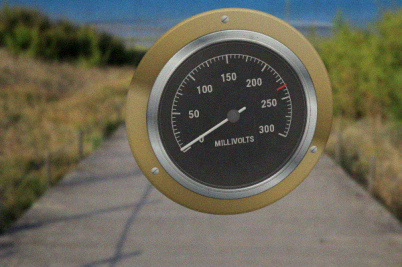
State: 5 mV
